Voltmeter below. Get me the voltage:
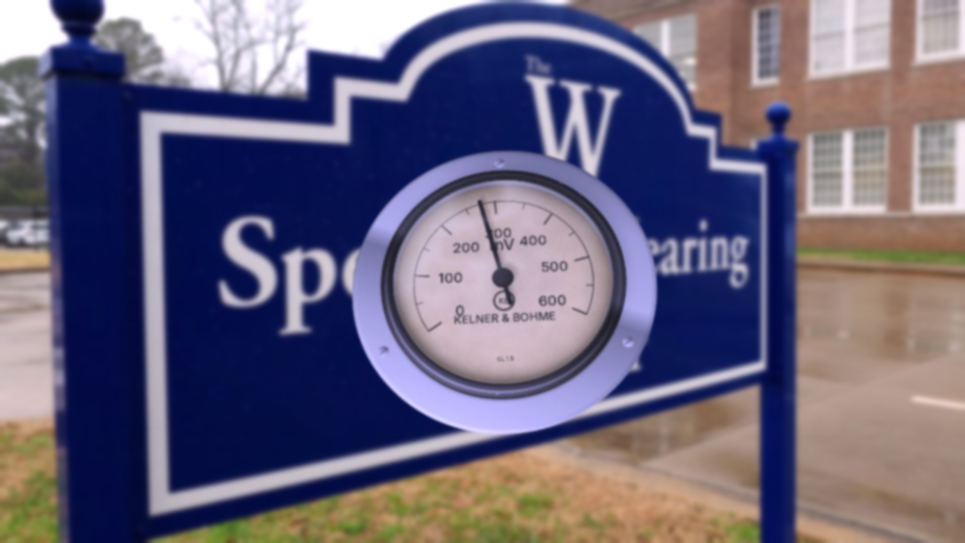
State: 275 mV
